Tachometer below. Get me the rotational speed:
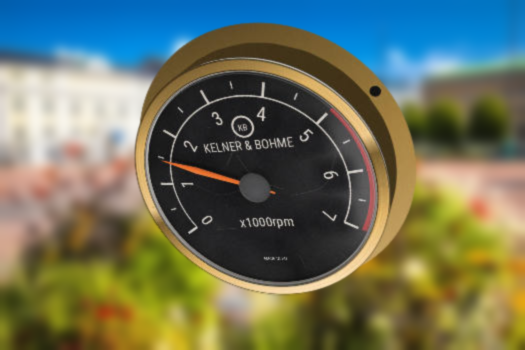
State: 1500 rpm
